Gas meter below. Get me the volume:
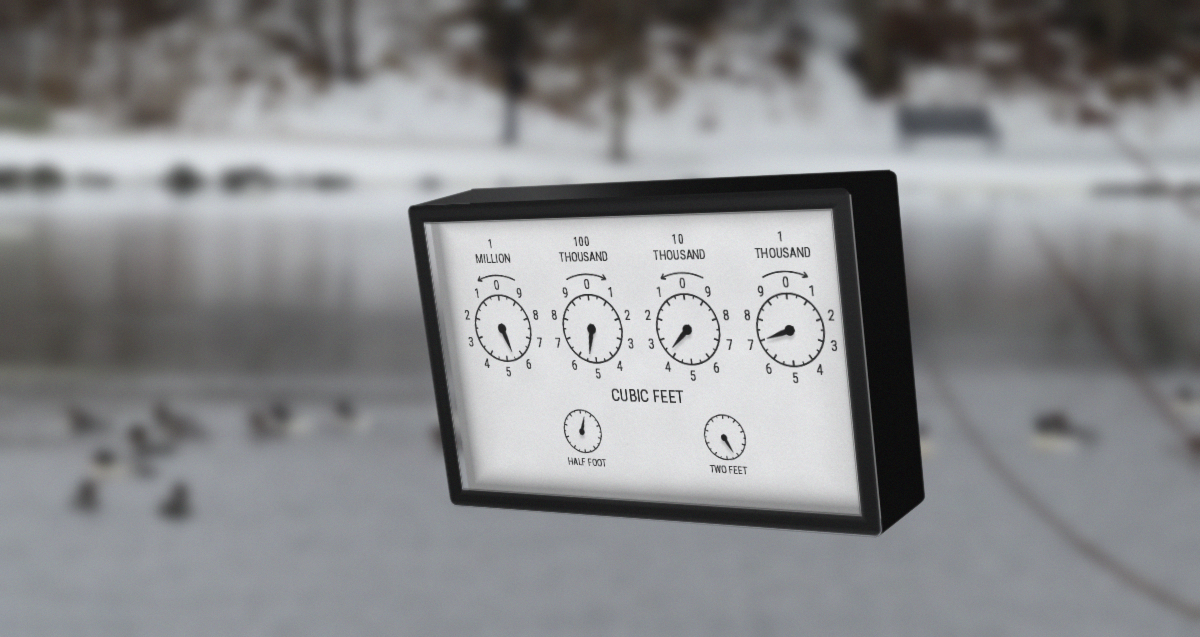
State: 553700 ft³
